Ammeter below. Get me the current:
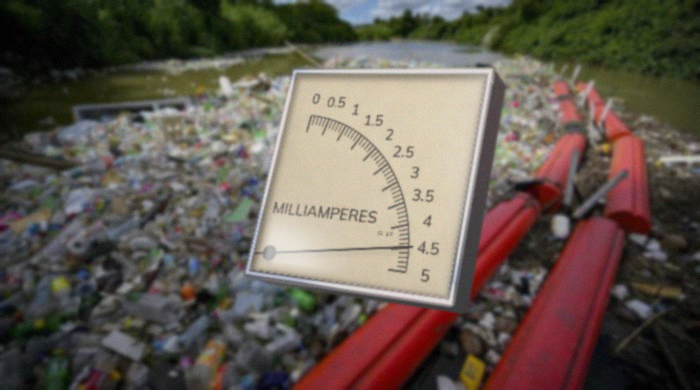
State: 4.5 mA
